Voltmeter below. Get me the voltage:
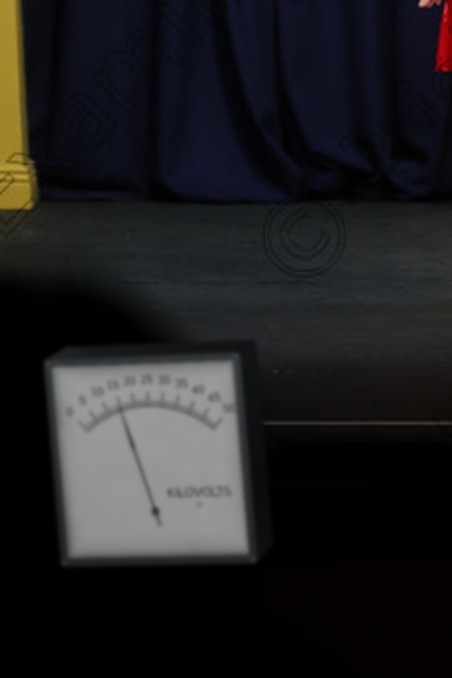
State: 15 kV
